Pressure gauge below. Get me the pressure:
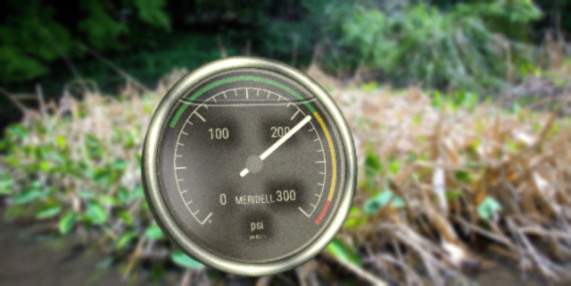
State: 210 psi
